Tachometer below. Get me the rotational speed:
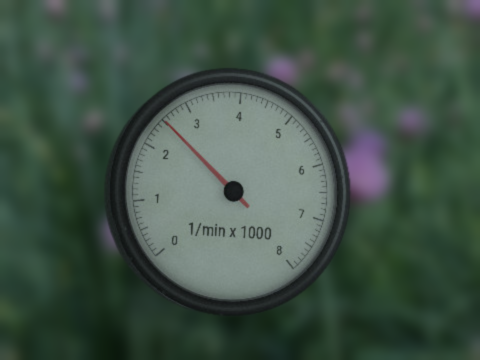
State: 2500 rpm
